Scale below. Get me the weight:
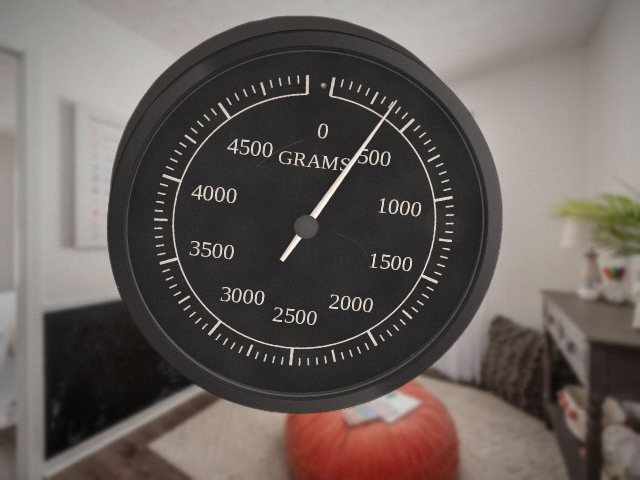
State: 350 g
